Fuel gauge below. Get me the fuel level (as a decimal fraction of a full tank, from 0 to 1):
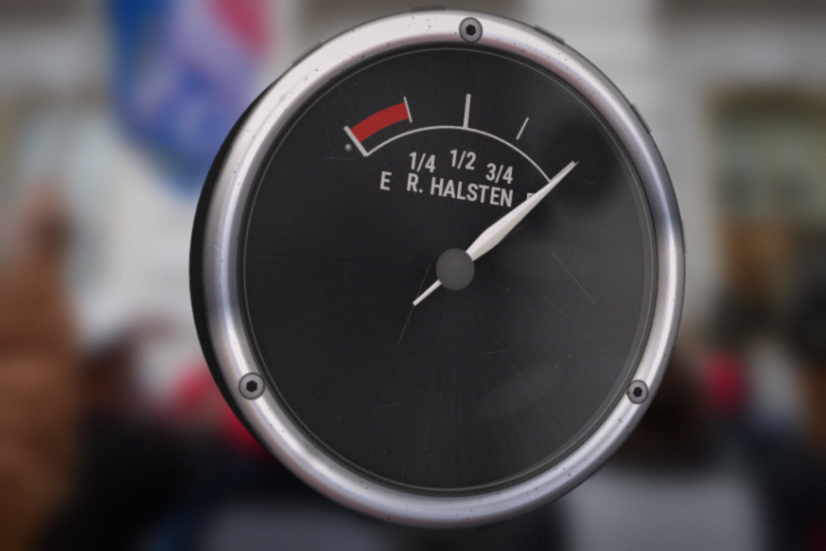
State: 1
